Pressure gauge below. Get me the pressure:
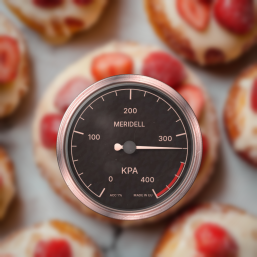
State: 320 kPa
